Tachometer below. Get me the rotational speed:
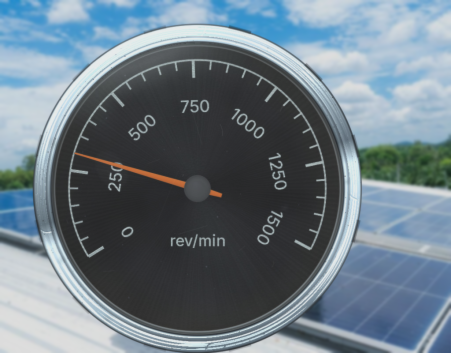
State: 300 rpm
